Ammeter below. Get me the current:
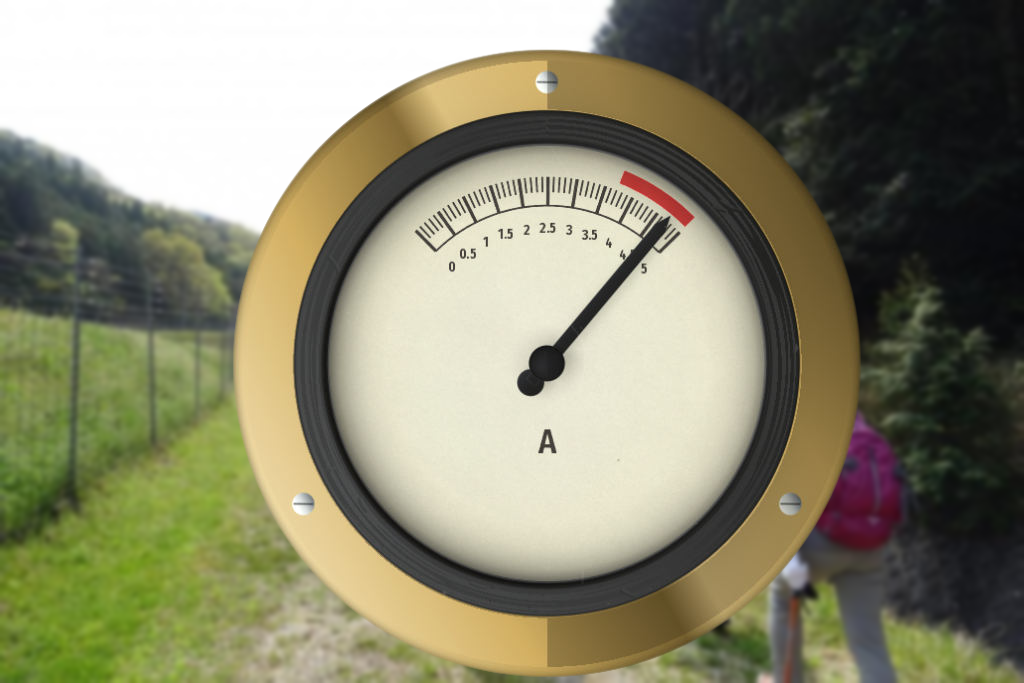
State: 4.7 A
